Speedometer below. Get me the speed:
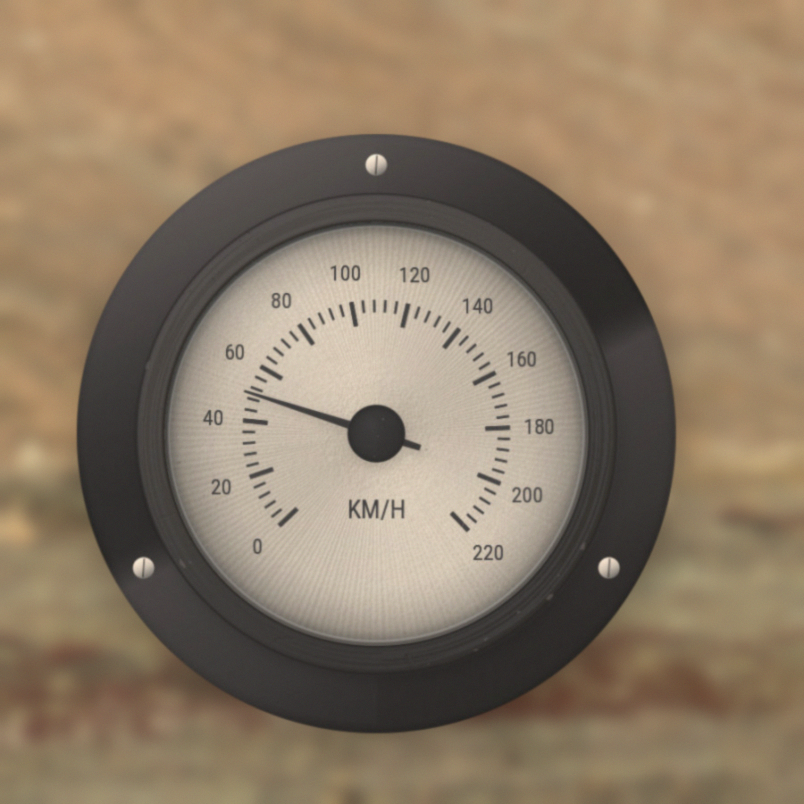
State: 50 km/h
